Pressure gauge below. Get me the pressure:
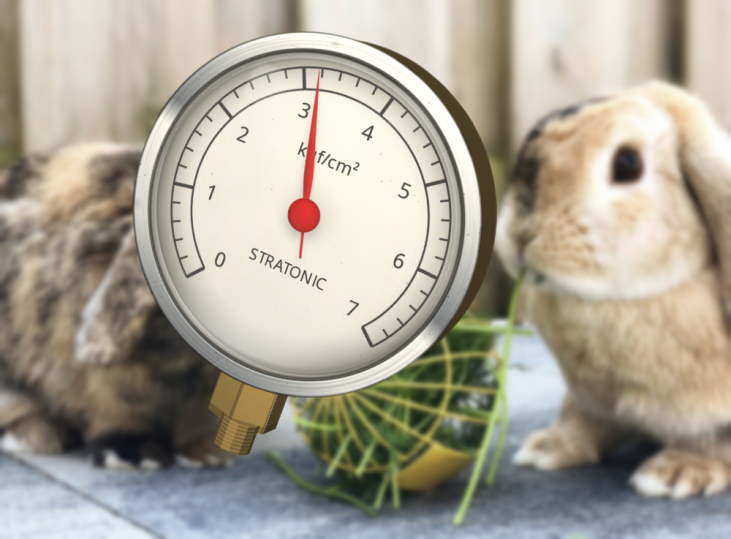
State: 3.2 kg/cm²
